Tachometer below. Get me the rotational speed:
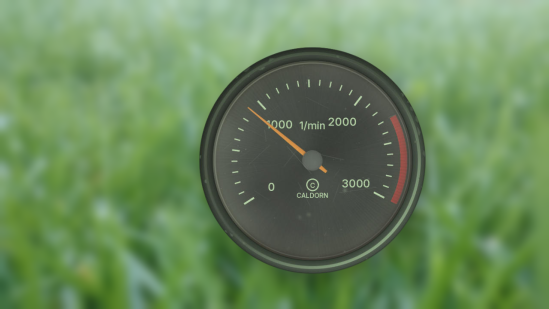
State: 900 rpm
